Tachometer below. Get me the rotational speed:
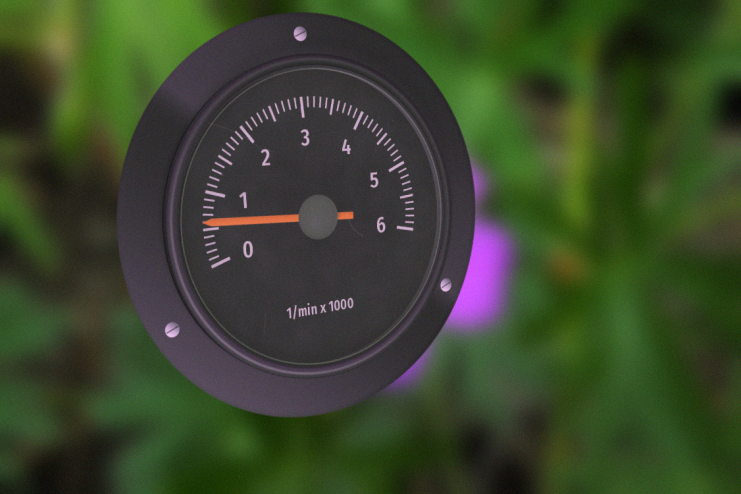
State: 600 rpm
